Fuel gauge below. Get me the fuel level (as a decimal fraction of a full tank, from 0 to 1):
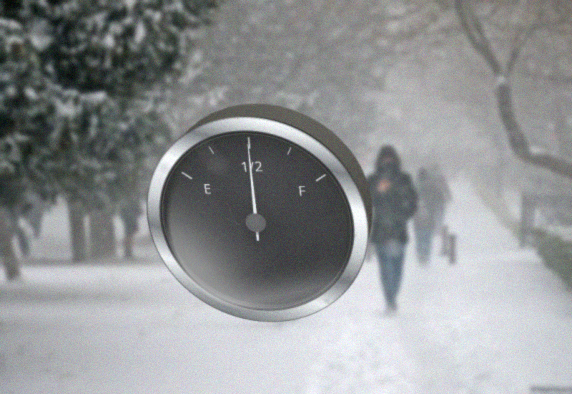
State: 0.5
